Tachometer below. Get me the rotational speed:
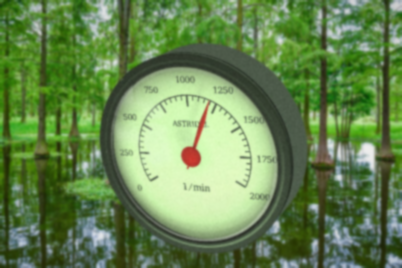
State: 1200 rpm
